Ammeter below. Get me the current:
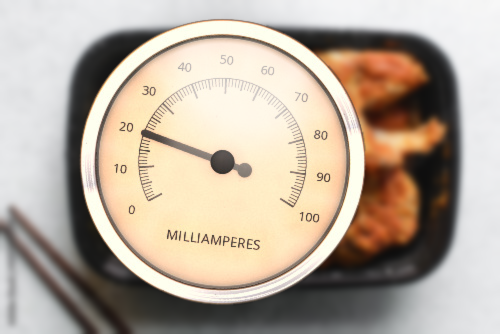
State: 20 mA
